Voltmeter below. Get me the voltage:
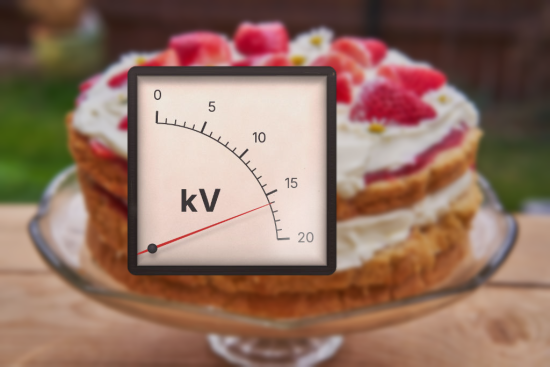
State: 16 kV
